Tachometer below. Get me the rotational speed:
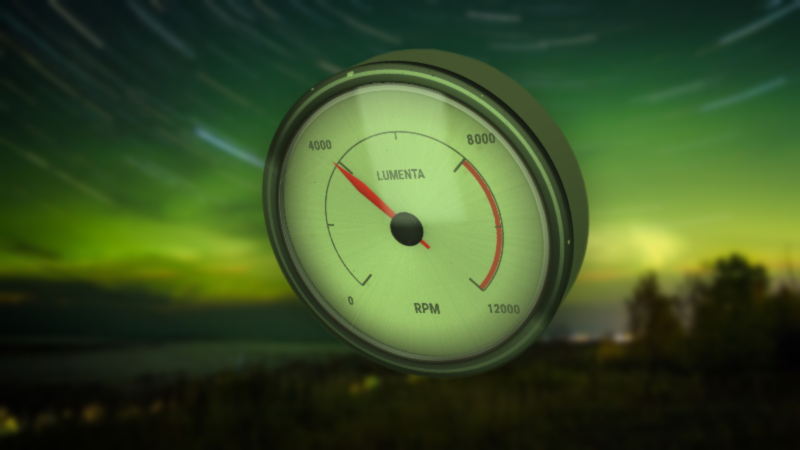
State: 4000 rpm
